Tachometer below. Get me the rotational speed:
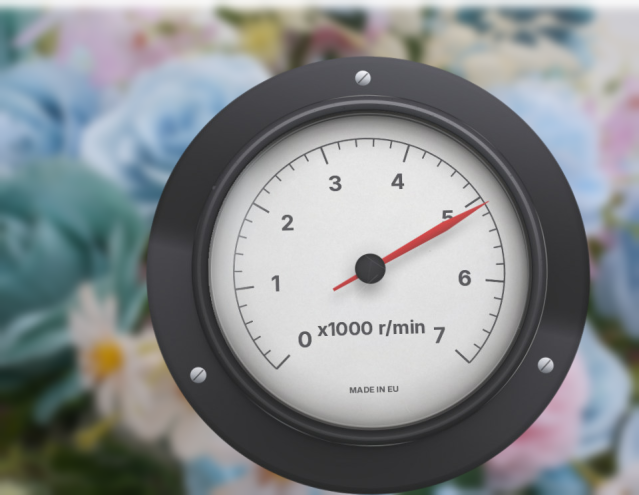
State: 5100 rpm
